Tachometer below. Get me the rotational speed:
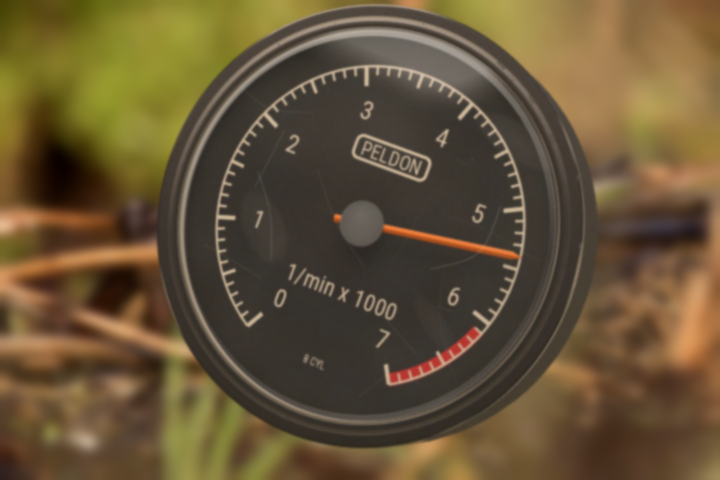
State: 5400 rpm
